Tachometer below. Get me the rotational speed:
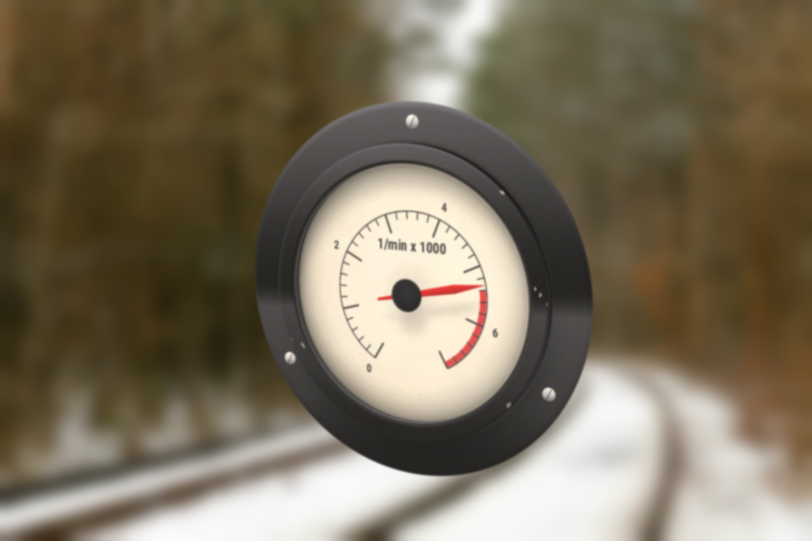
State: 5300 rpm
